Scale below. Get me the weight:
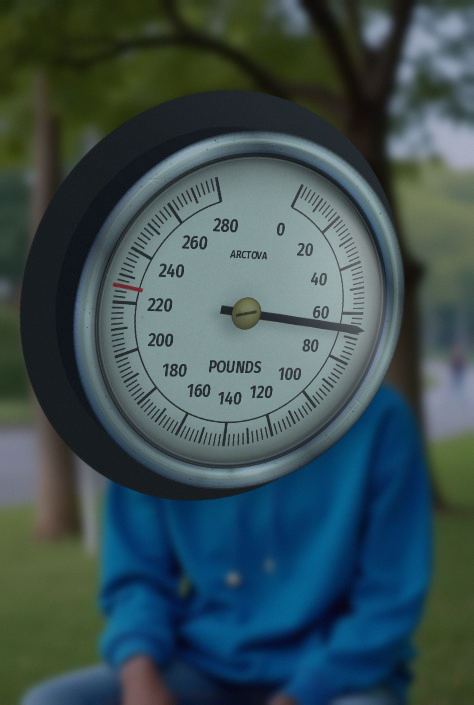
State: 66 lb
